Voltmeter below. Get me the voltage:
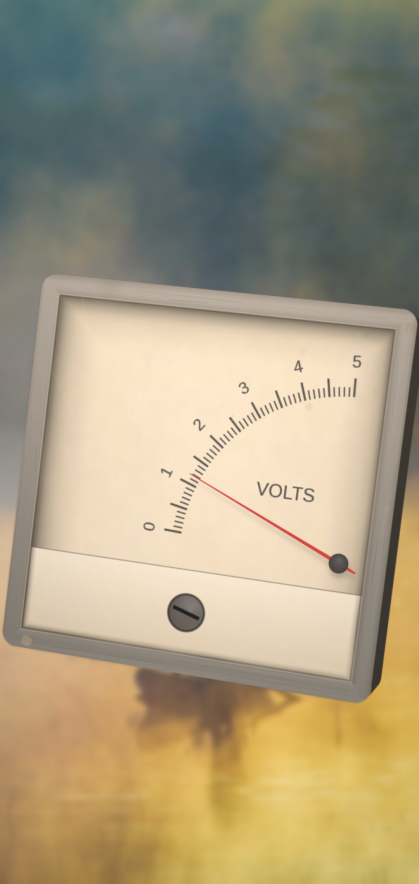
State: 1.2 V
